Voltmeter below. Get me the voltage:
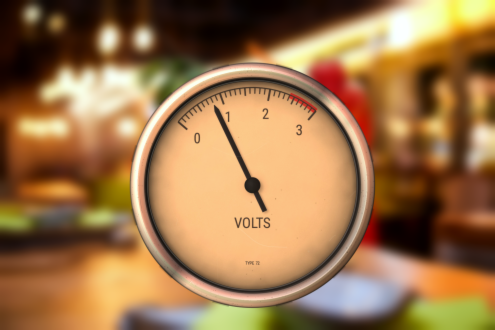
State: 0.8 V
